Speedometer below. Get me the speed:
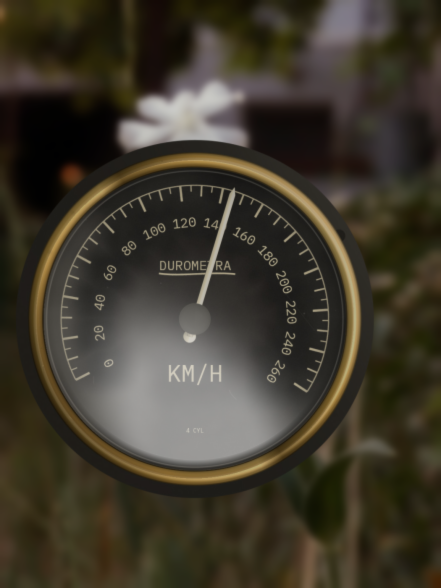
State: 145 km/h
